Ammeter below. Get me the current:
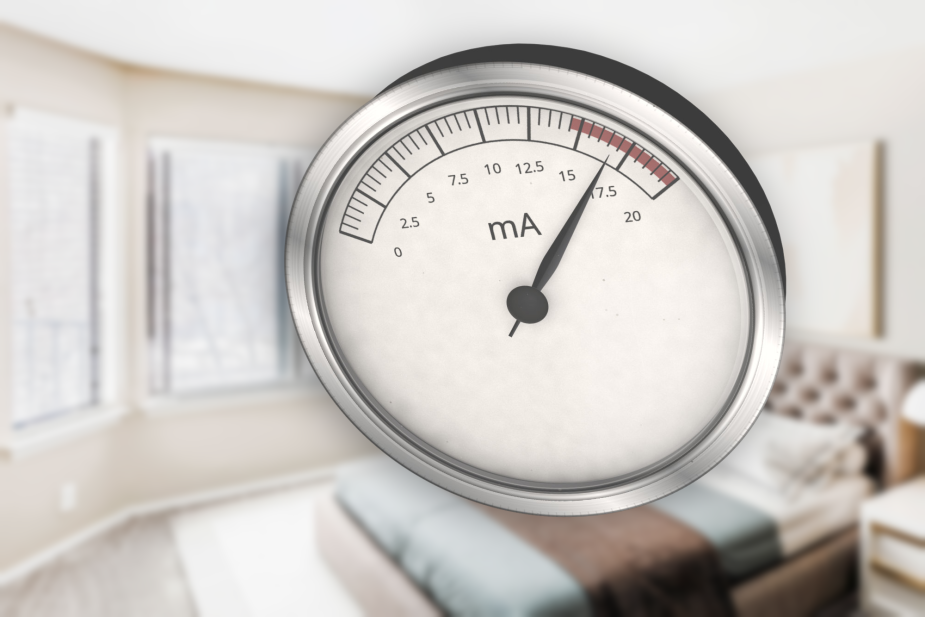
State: 16.75 mA
